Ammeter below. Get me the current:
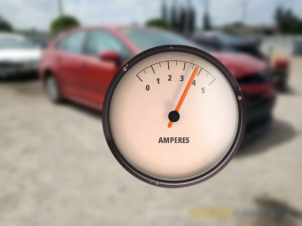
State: 3.75 A
